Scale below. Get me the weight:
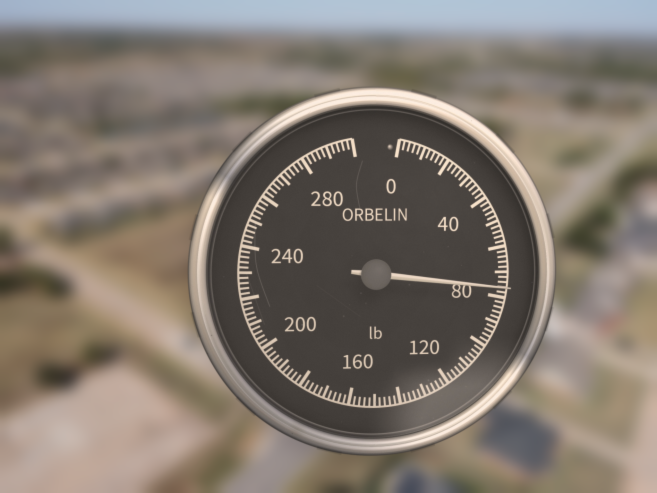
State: 76 lb
